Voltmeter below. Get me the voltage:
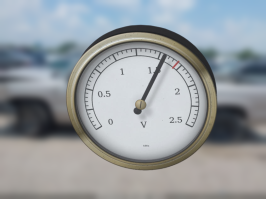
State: 1.55 V
